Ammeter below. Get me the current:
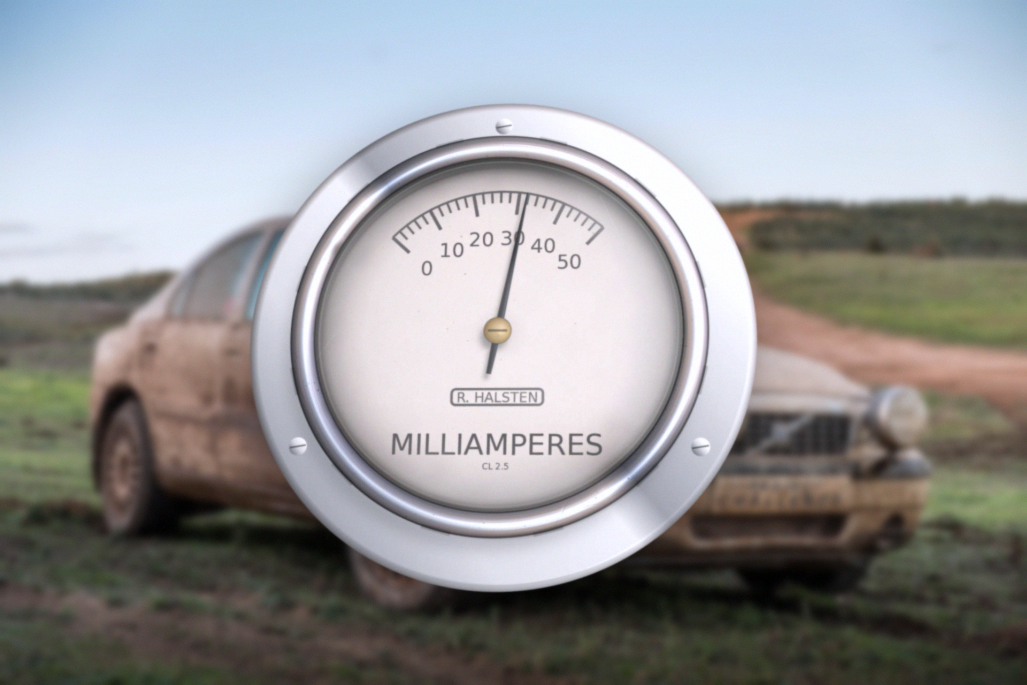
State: 32 mA
